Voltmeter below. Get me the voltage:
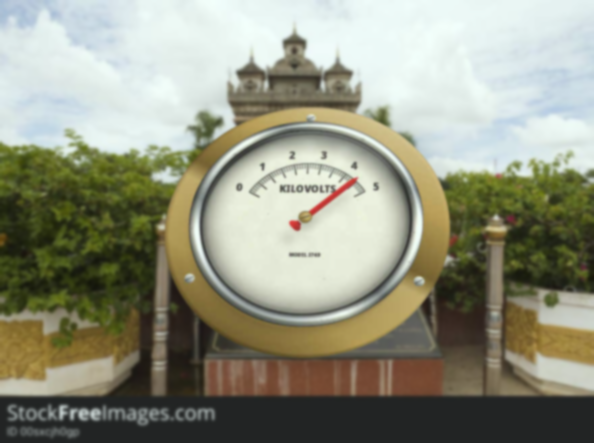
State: 4.5 kV
